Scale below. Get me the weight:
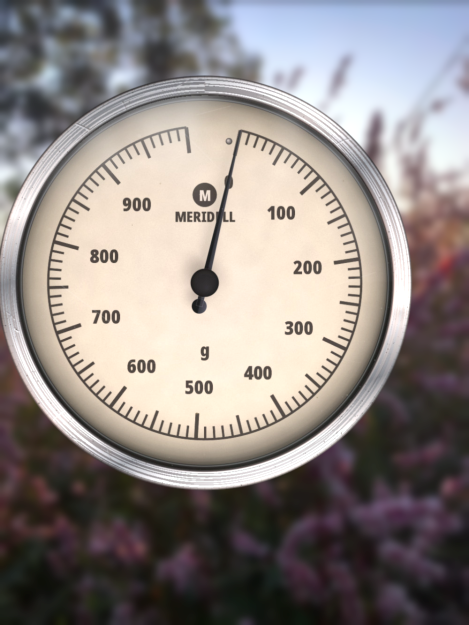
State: 0 g
